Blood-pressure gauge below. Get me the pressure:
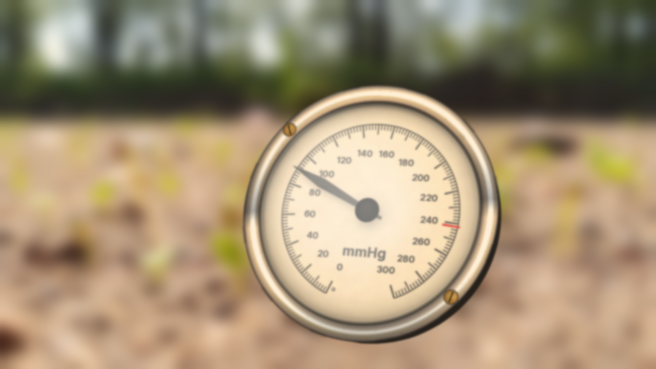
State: 90 mmHg
